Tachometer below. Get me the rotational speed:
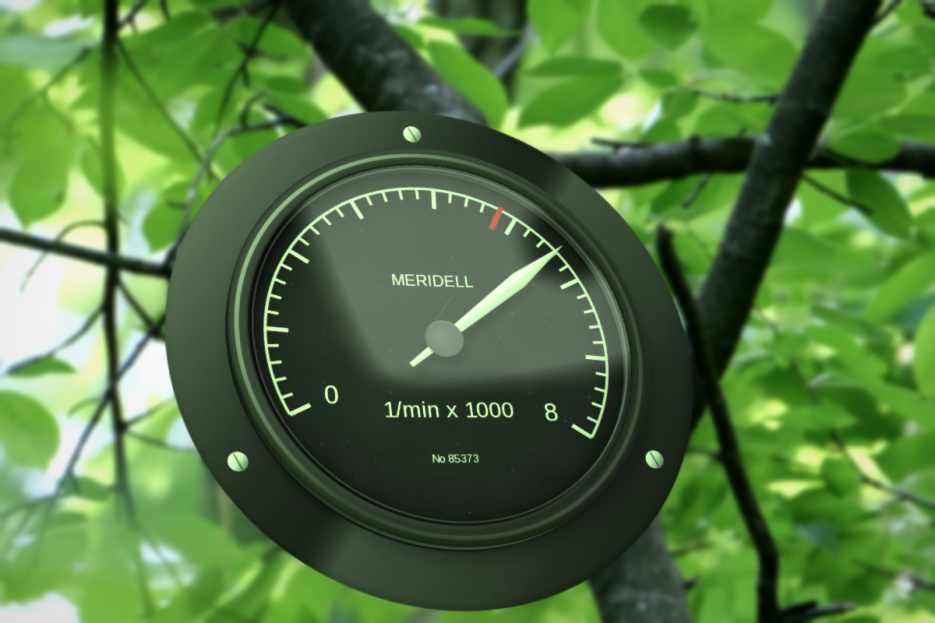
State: 5600 rpm
